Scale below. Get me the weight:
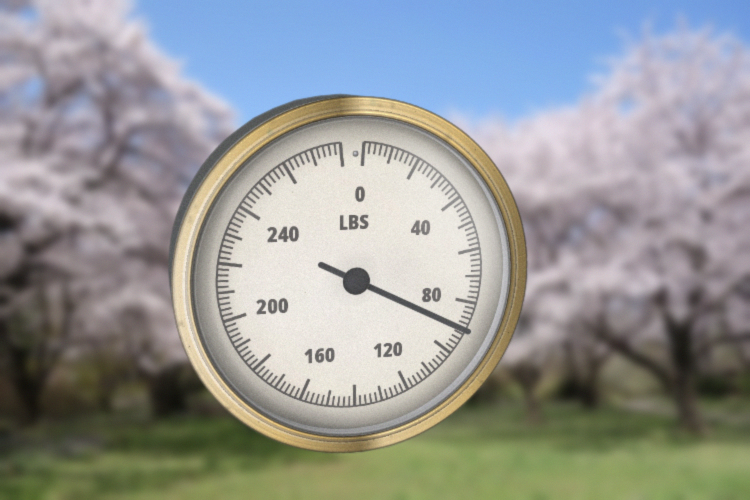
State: 90 lb
